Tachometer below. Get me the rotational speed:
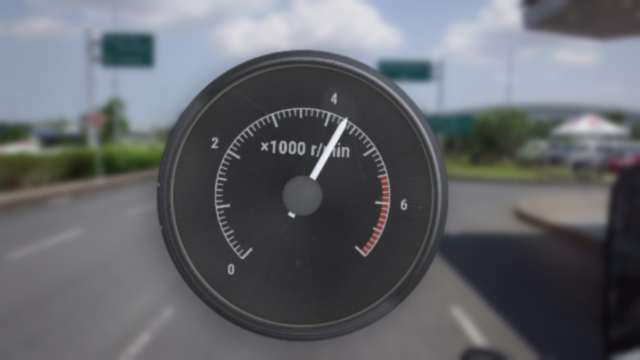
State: 4300 rpm
